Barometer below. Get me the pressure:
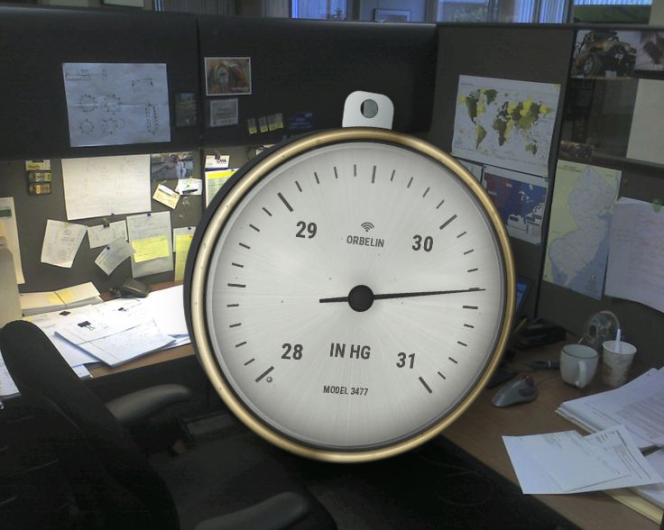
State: 30.4 inHg
